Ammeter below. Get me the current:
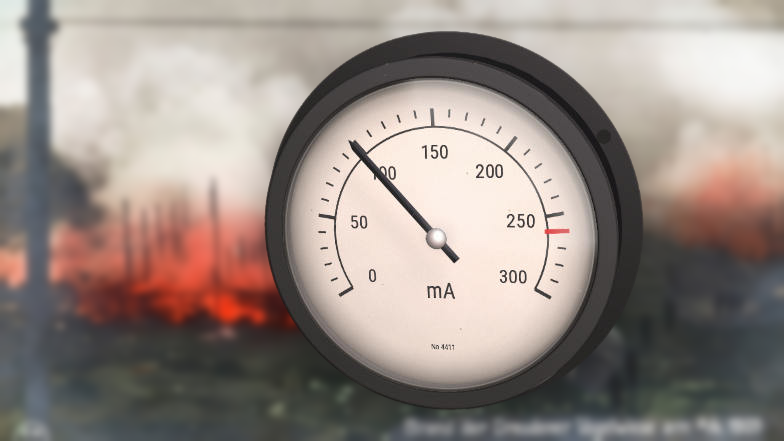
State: 100 mA
